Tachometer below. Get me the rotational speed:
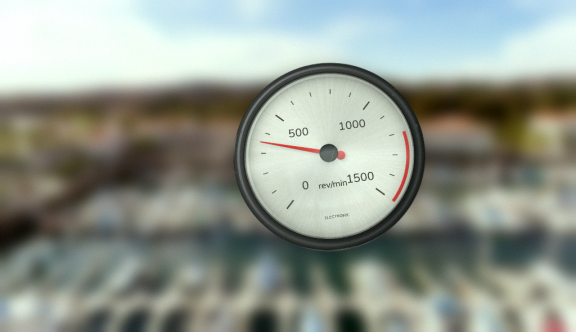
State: 350 rpm
